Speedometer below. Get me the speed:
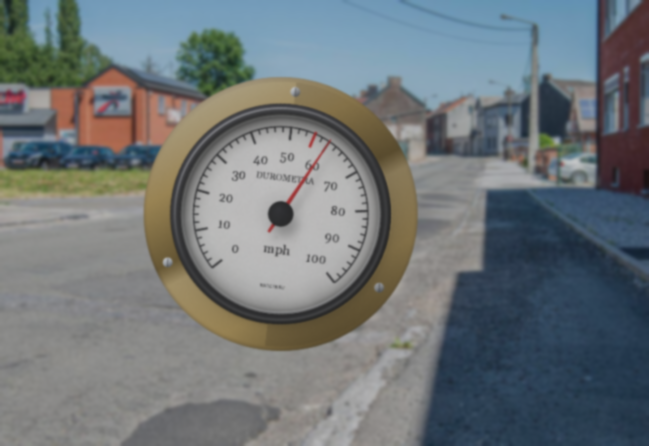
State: 60 mph
